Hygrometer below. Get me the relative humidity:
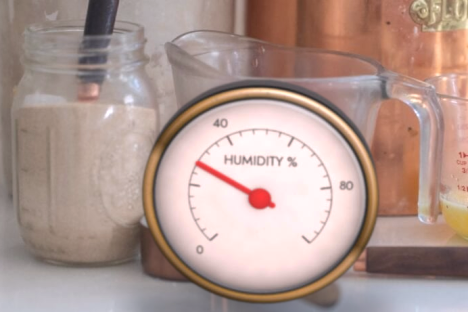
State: 28 %
